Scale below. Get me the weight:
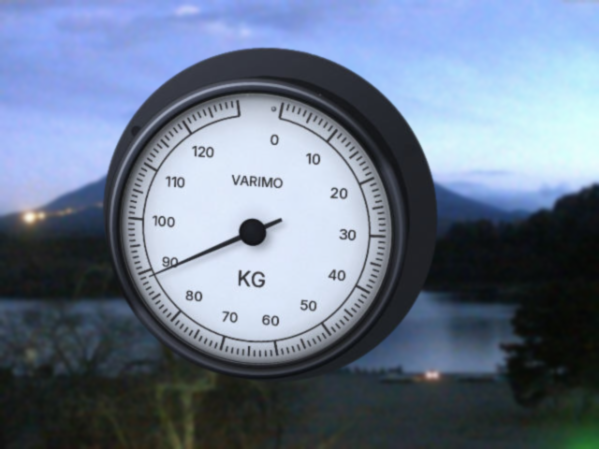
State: 89 kg
